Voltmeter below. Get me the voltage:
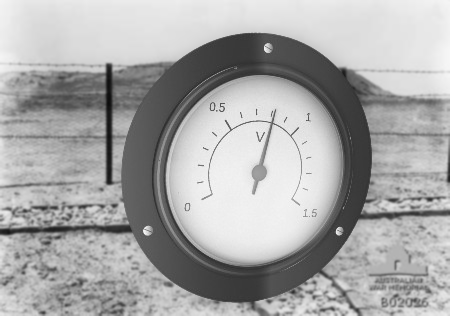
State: 0.8 V
